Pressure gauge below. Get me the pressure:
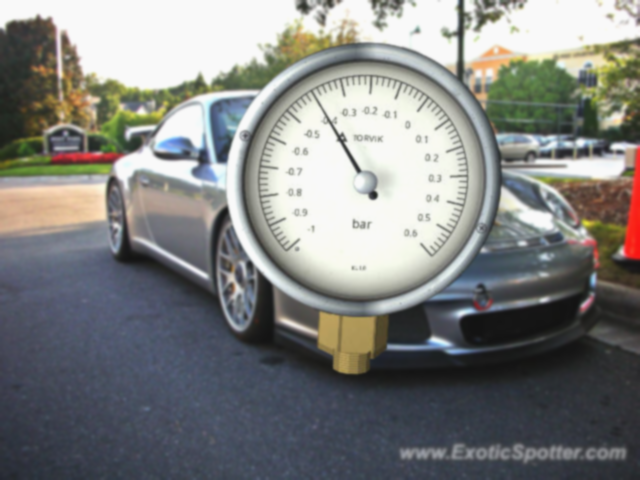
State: -0.4 bar
